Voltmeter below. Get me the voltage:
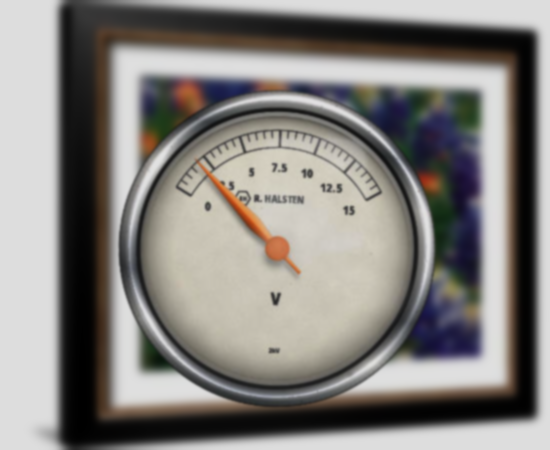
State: 2 V
